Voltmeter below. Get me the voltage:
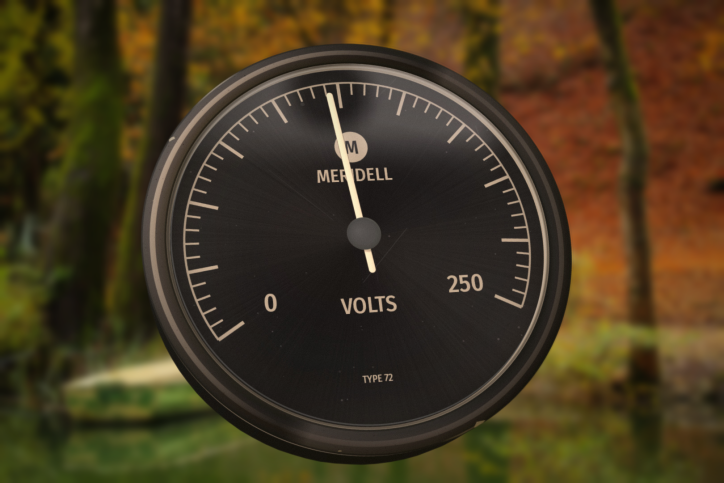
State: 120 V
